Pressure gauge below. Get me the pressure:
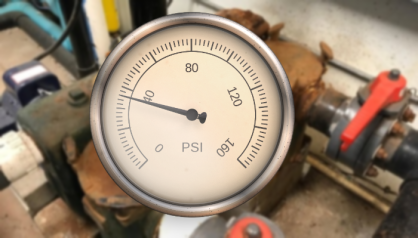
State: 36 psi
